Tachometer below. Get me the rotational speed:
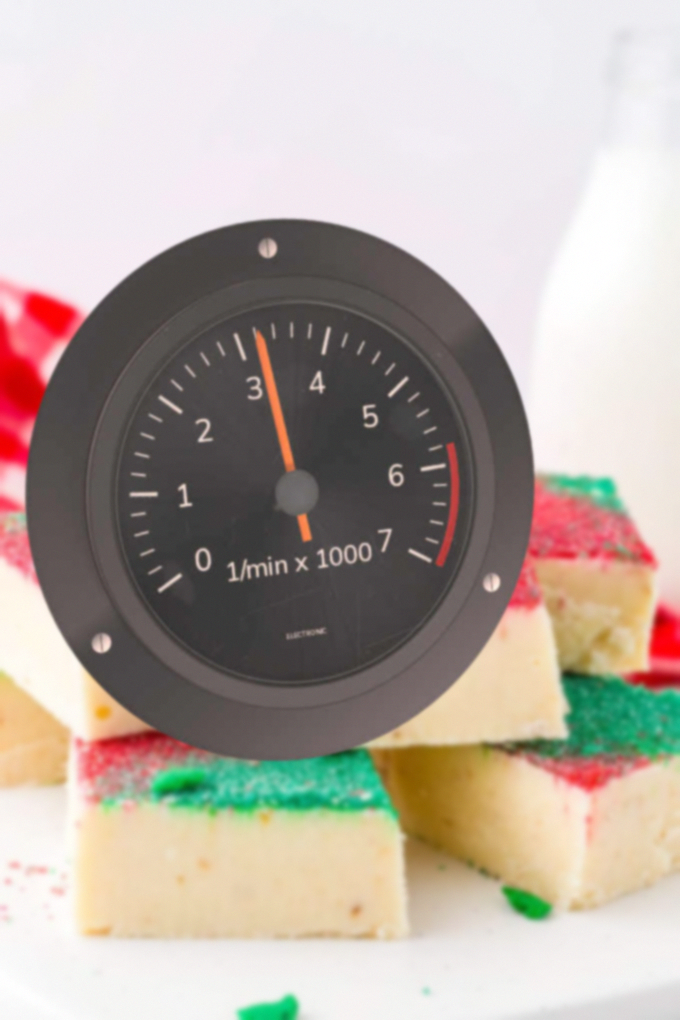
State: 3200 rpm
